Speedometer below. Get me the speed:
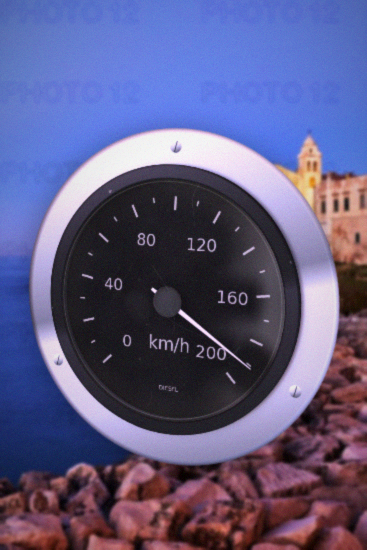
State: 190 km/h
